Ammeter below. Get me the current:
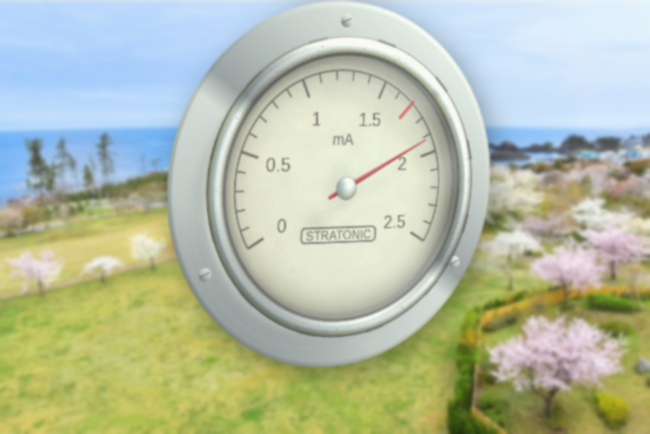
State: 1.9 mA
